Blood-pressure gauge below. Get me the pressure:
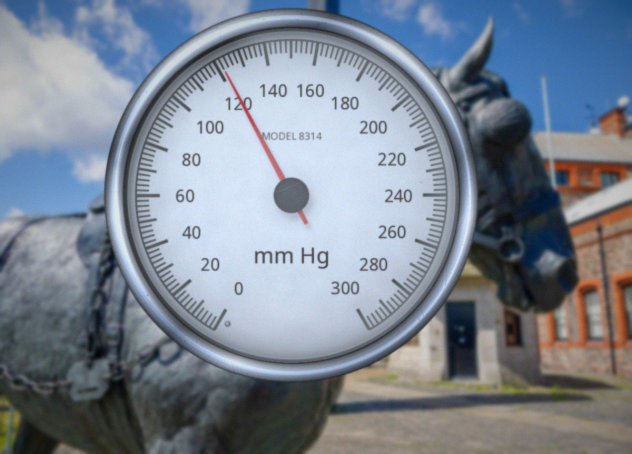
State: 122 mmHg
